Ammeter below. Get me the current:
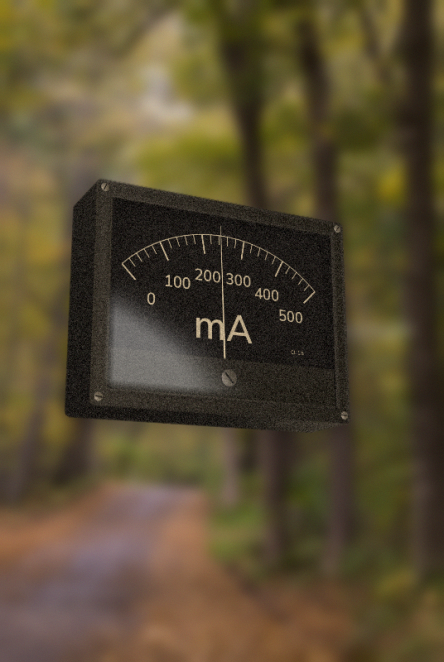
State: 240 mA
